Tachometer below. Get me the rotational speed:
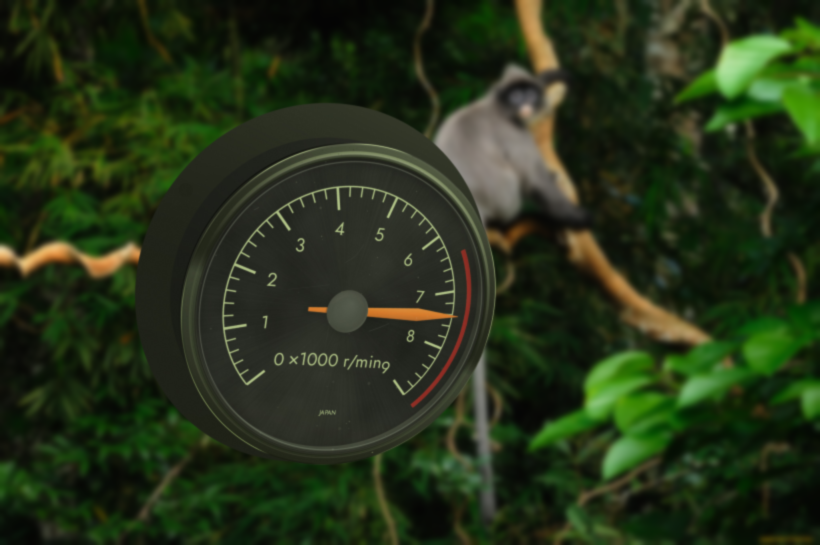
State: 7400 rpm
